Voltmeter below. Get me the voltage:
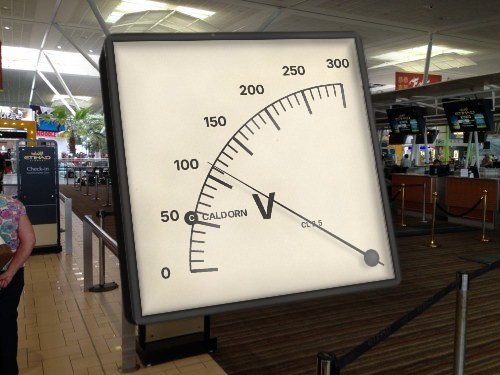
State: 110 V
